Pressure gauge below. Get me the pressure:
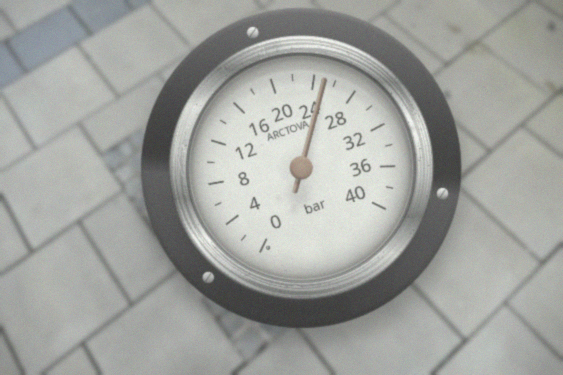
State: 25 bar
